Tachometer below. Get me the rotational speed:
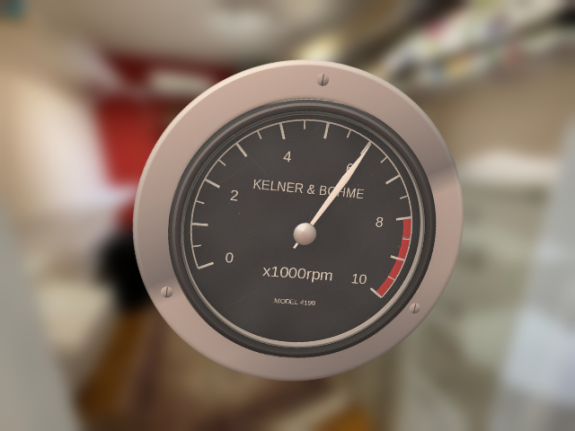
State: 6000 rpm
